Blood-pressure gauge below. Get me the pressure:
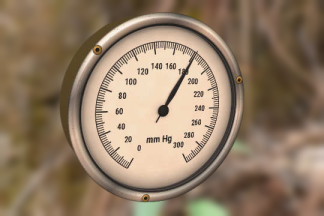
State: 180 mmHg
